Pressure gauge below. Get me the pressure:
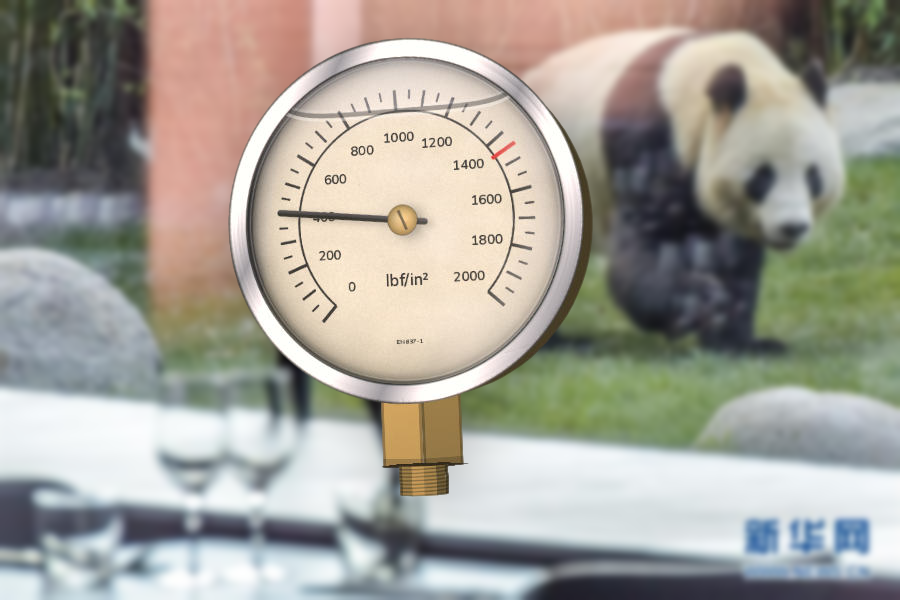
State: 400 psi
